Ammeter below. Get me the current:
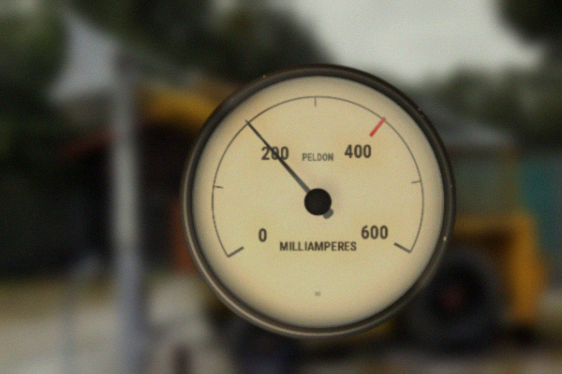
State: 200 mA
